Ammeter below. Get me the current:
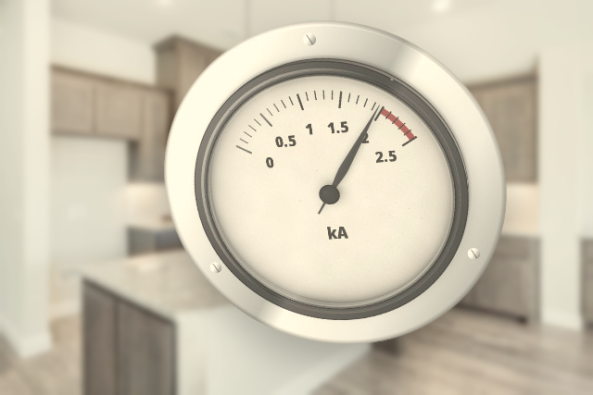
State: 1.95 kA
